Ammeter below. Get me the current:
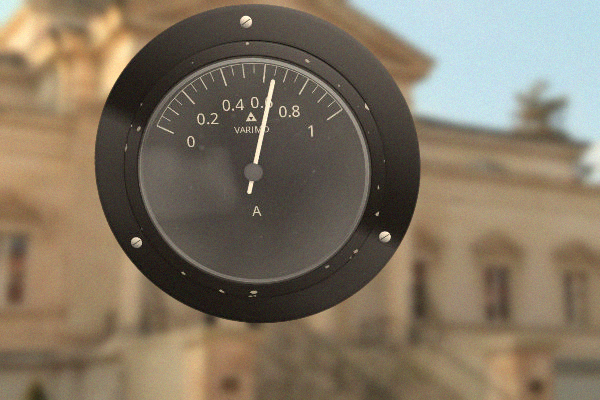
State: 0.65 A
